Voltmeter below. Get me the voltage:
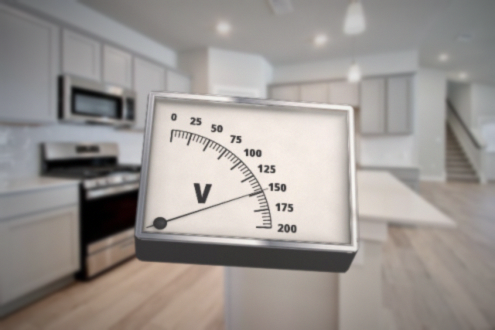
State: 150 V
